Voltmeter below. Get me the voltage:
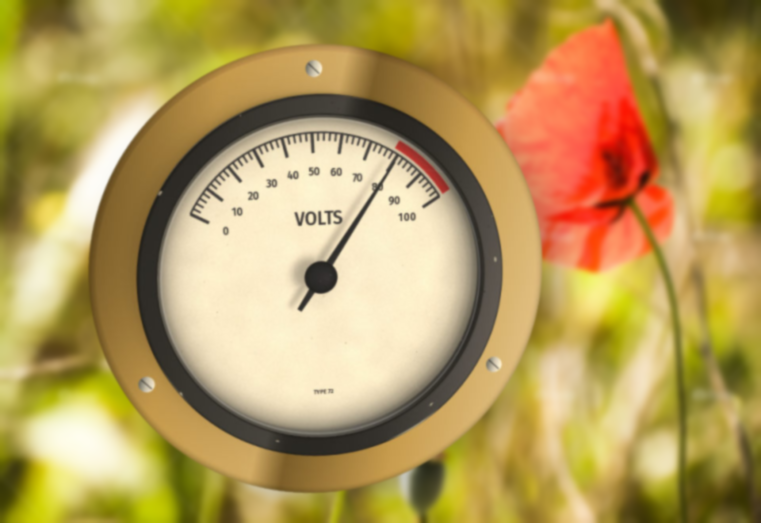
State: 80 V
